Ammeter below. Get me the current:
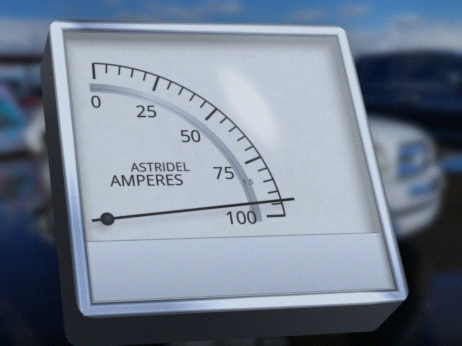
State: 95 A
